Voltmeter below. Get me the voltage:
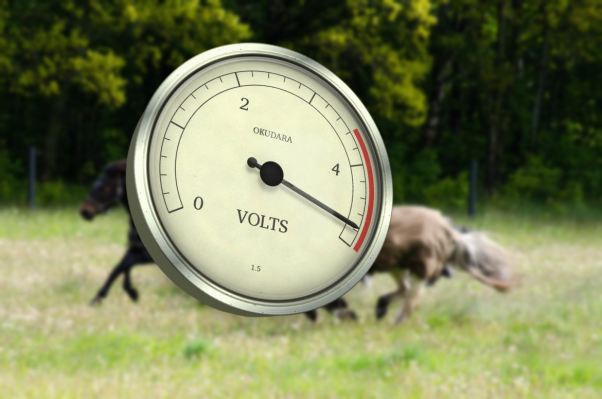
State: 4.8 V
